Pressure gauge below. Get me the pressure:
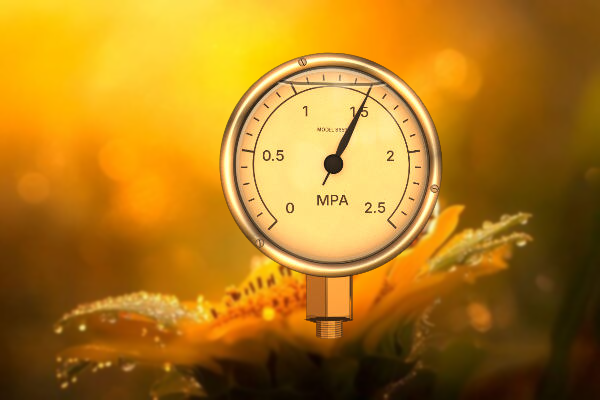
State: 1.5 MPa
